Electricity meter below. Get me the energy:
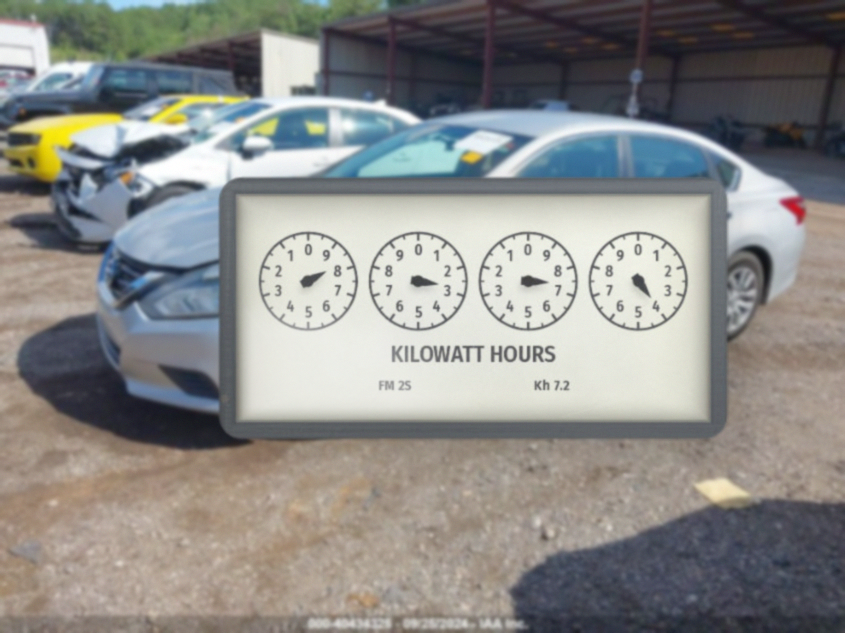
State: 8274 kWh
